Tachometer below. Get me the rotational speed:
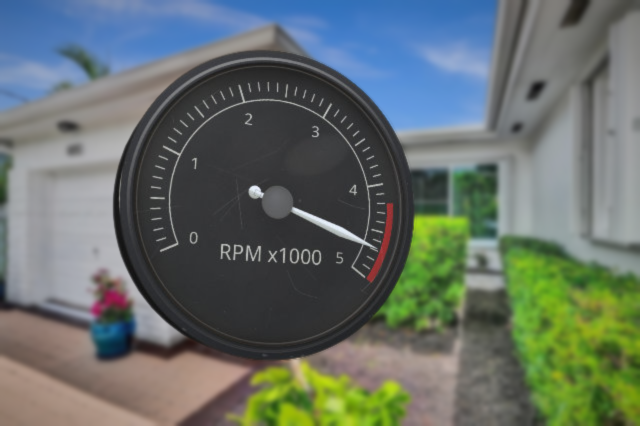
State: 4700 rpm
